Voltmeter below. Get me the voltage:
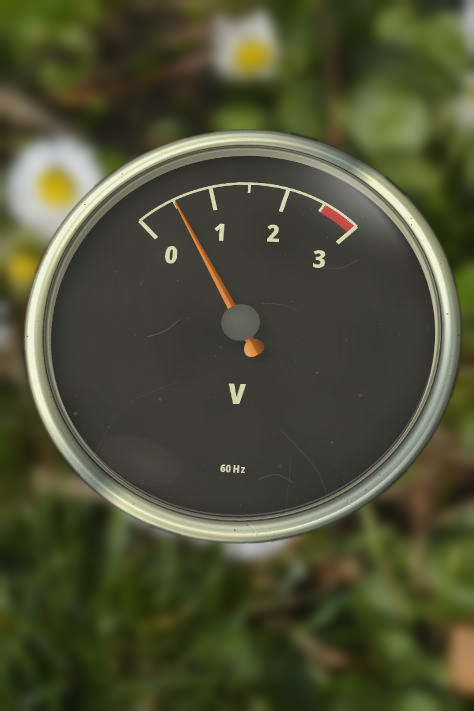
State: 0.5 V
